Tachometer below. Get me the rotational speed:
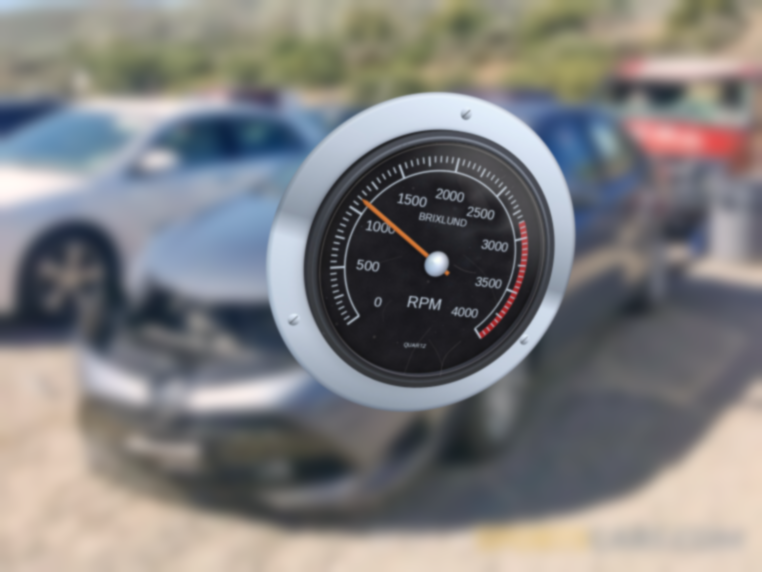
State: 1100 rpm
